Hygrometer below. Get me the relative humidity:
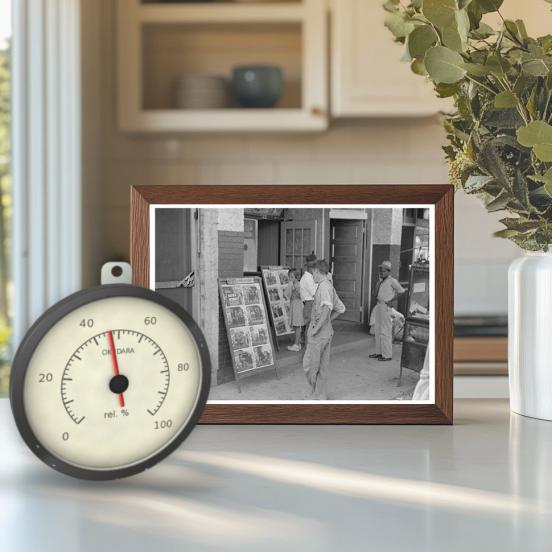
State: 46 %
